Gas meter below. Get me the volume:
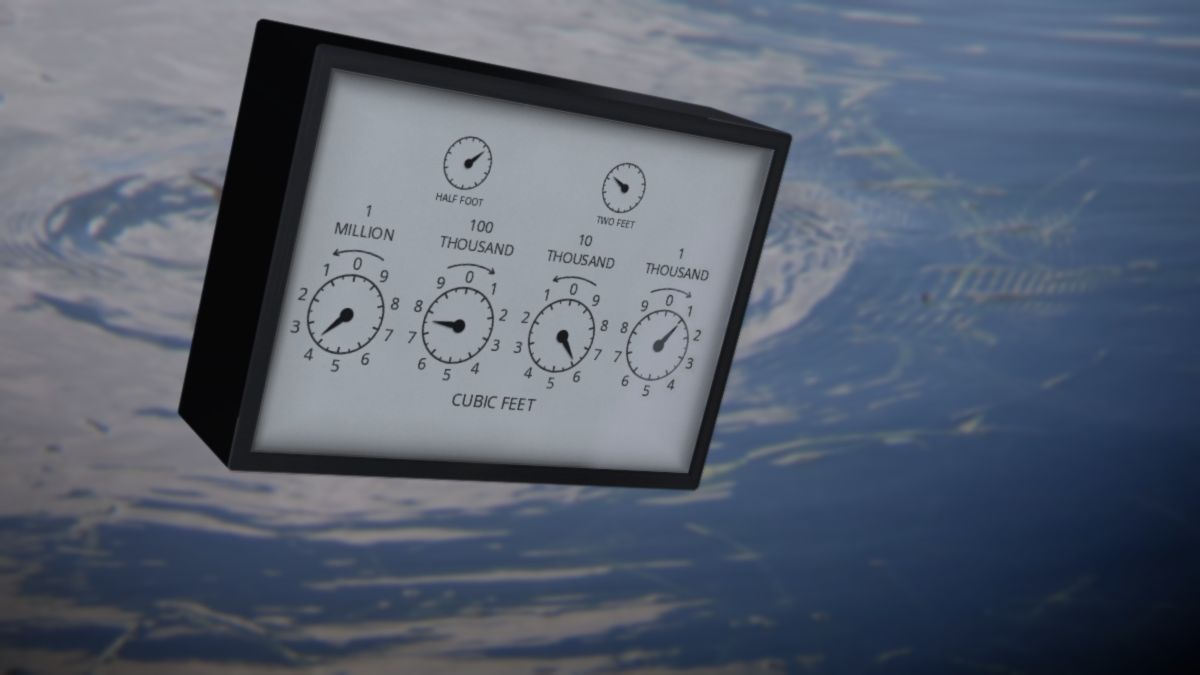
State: 376100 ft³
